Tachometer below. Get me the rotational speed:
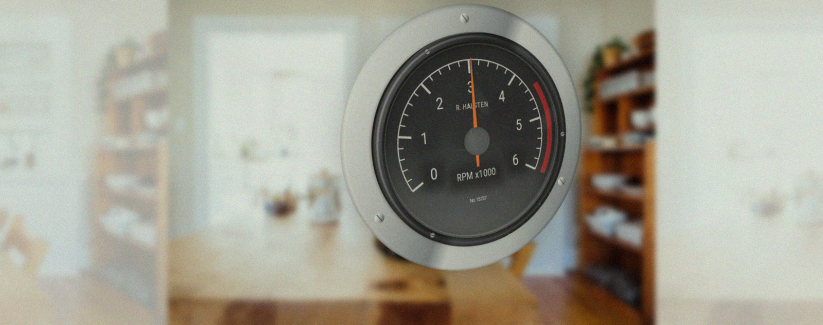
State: 3000 rpm
